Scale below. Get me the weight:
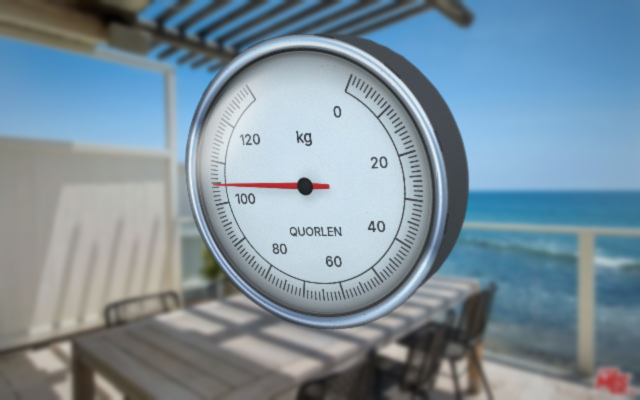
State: 105 kg
